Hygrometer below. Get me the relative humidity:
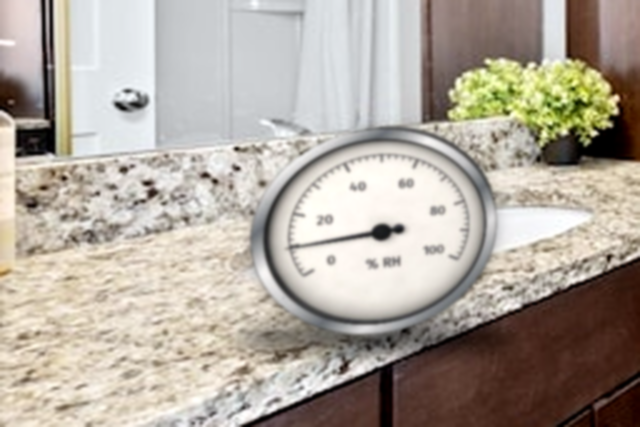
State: 10 %
